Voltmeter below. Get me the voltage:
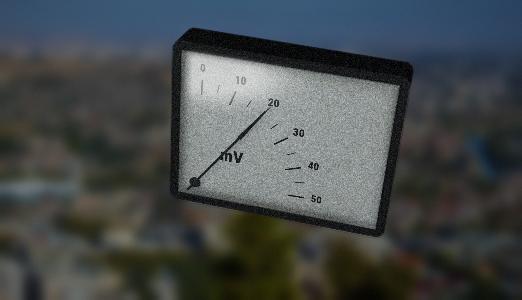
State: 20 mV
